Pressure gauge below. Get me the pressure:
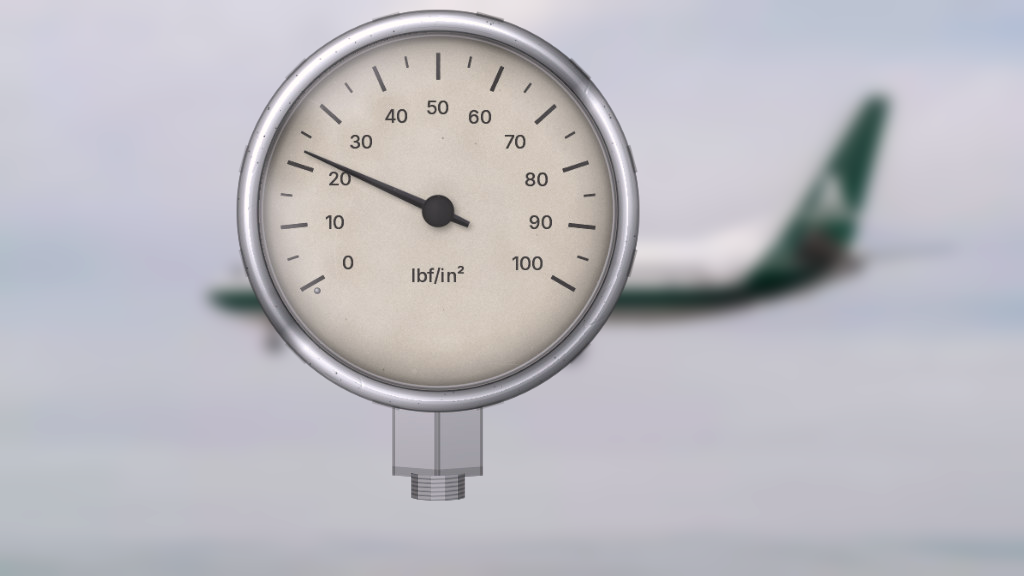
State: 22.5 psi
